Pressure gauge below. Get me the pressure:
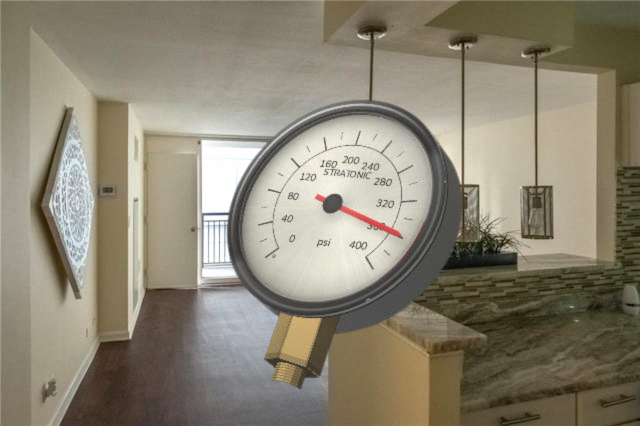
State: 360 psi
